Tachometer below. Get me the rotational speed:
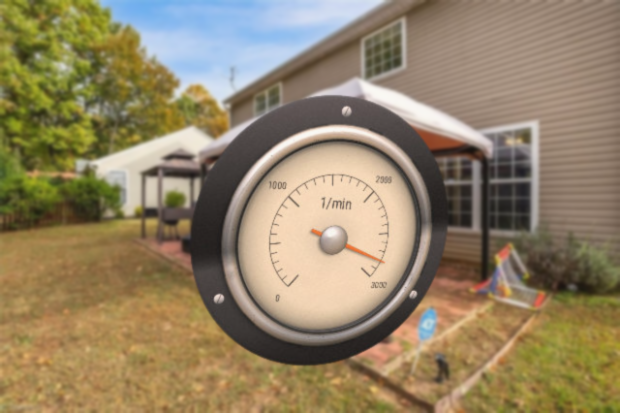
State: 2800 rpm
